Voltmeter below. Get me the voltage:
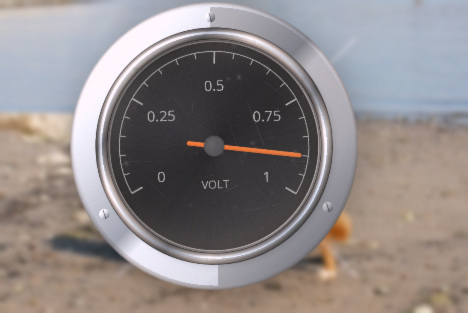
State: 0.9 V
